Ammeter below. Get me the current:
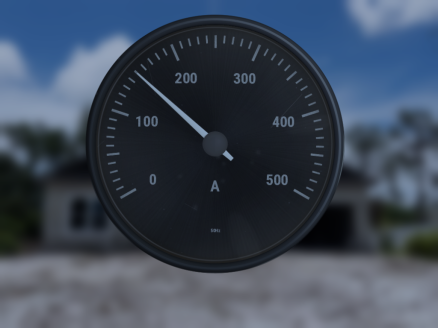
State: 150 A
